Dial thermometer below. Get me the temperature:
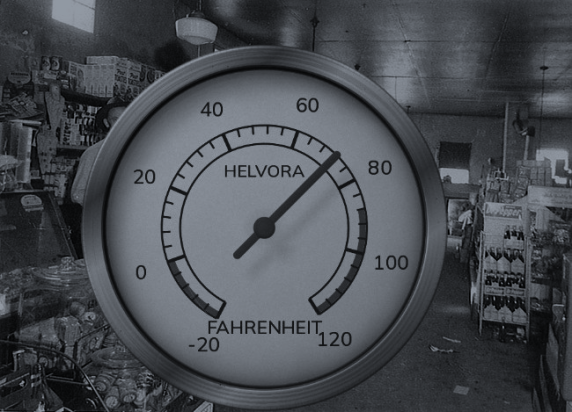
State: 72 °F
